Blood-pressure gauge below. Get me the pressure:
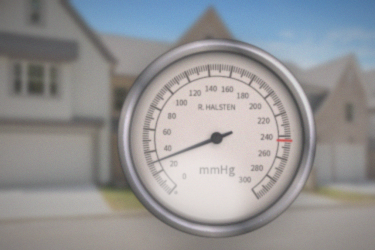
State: 30 mmHg
